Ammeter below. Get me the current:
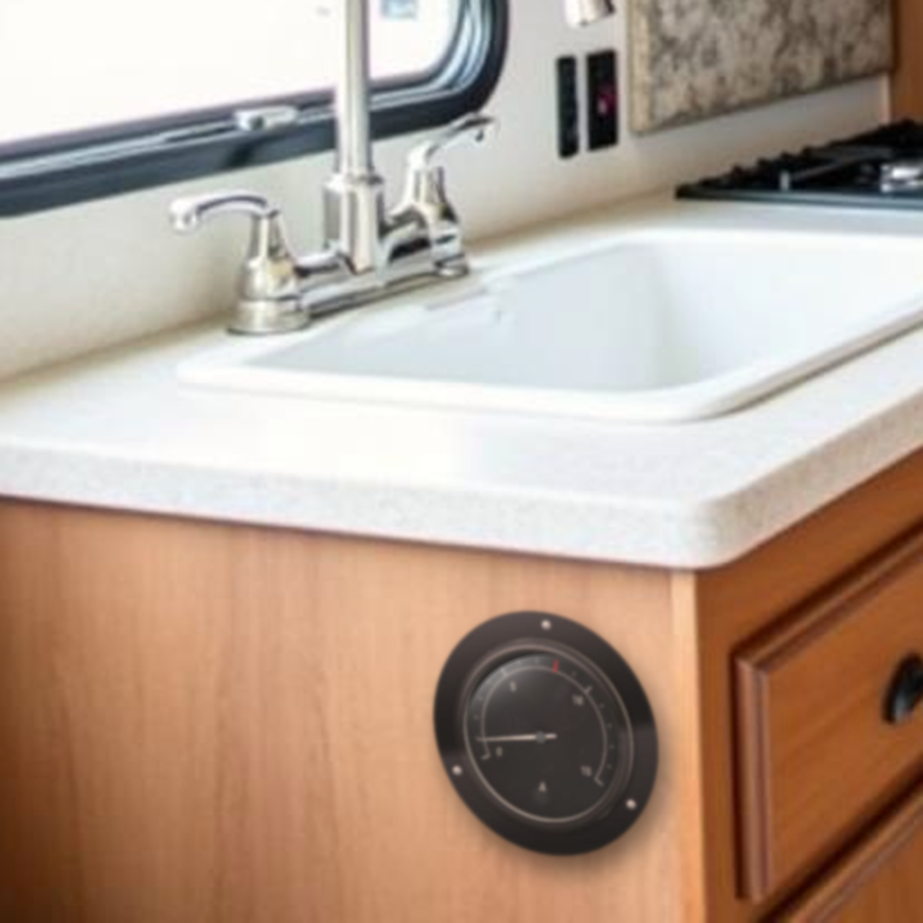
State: 1 A
